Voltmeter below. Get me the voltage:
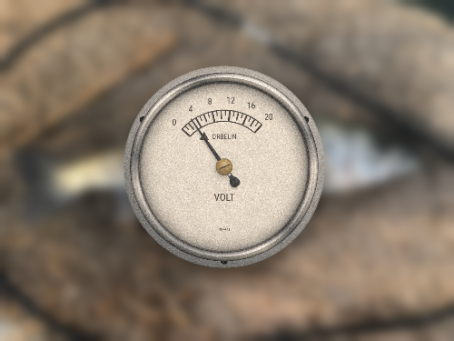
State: 3 V
